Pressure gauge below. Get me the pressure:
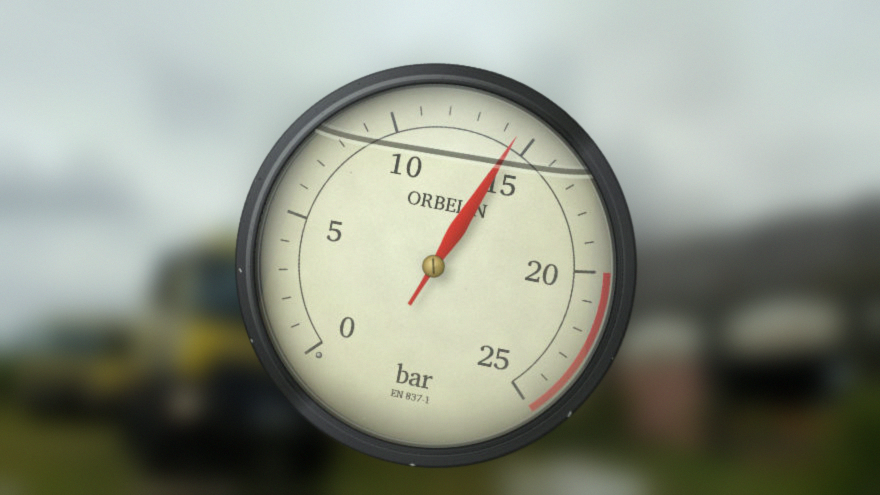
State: 14.5 bar
